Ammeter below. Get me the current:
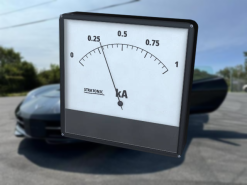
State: 0.3 kA
